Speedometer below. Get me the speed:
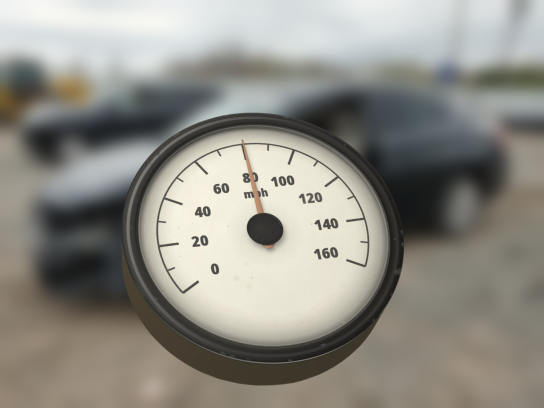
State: 80 mph
